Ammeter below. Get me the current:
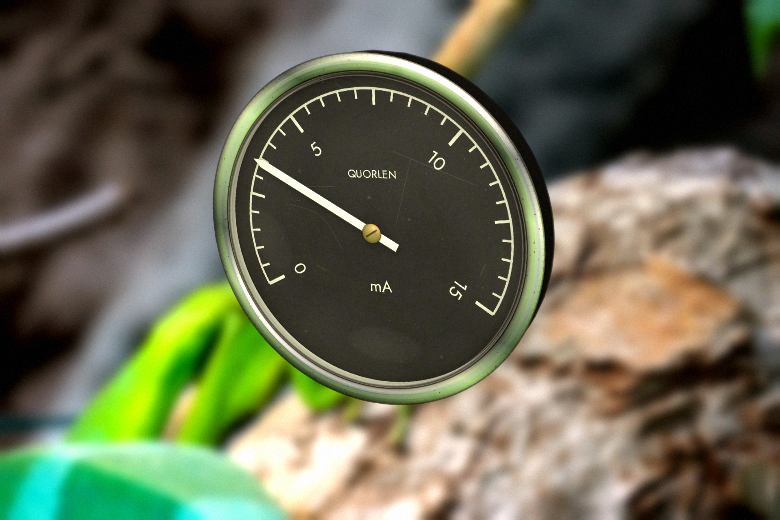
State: 3.5 mA
